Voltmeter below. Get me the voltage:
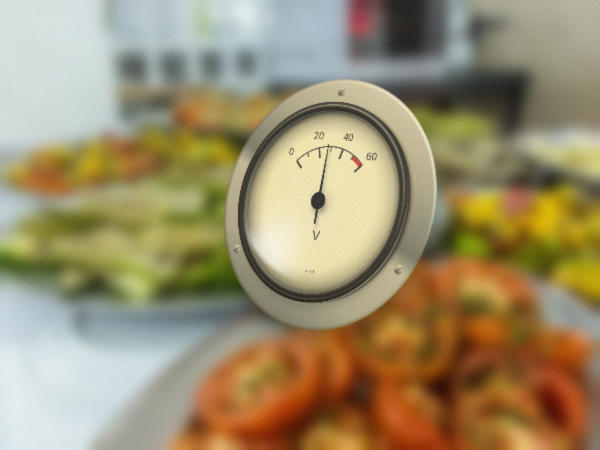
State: 30 V
